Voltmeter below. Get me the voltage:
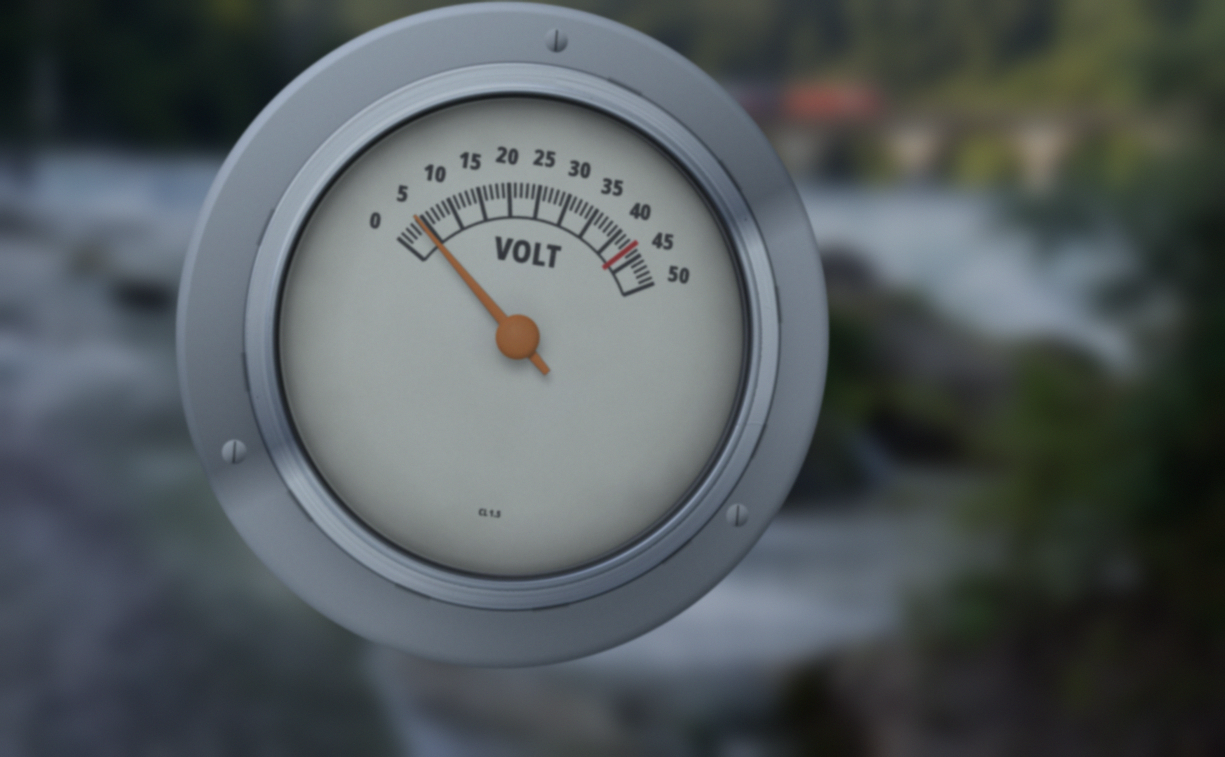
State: 4 V
